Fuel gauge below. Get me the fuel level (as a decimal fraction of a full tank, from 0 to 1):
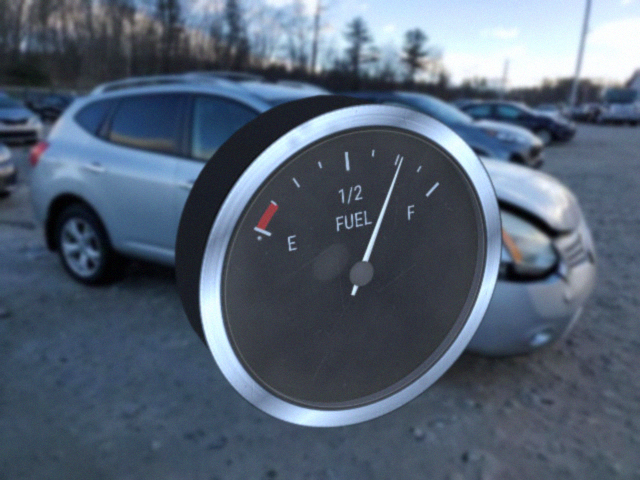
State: 0.75
